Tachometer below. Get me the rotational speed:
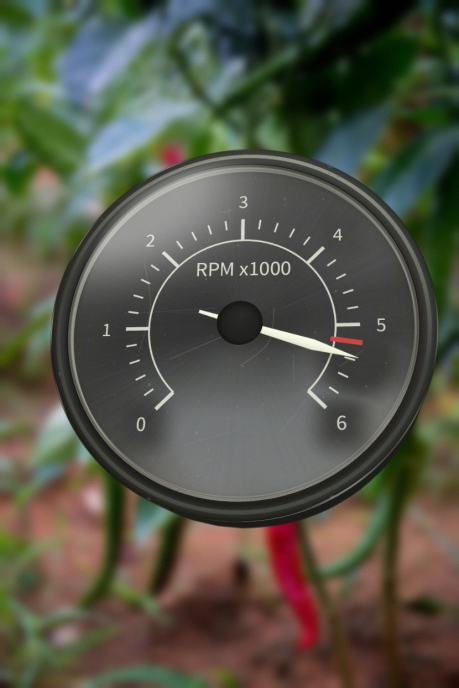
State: 5400 rpm
